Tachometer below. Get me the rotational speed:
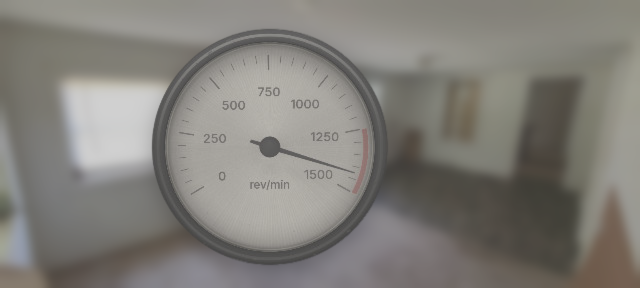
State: 1425 rpm
